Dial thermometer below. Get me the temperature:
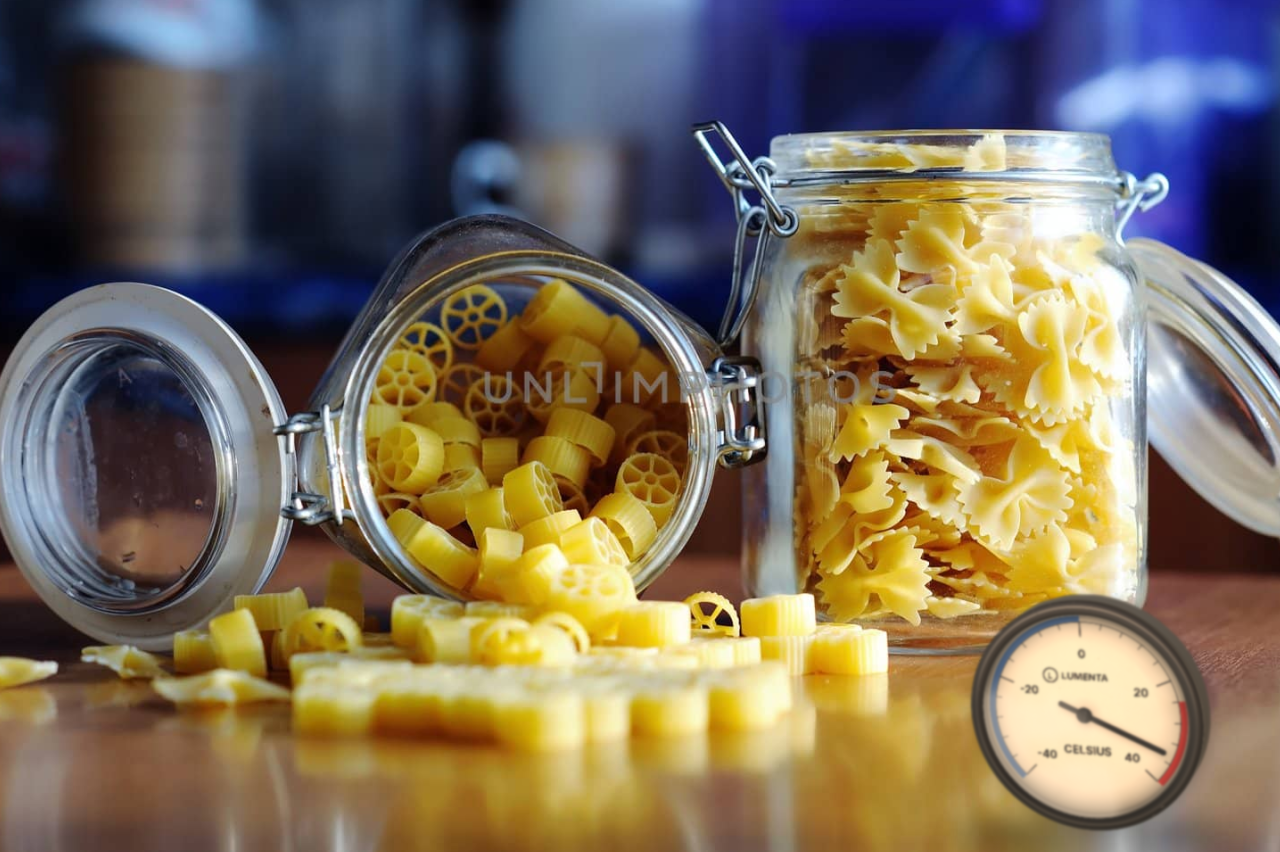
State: 34 °C
